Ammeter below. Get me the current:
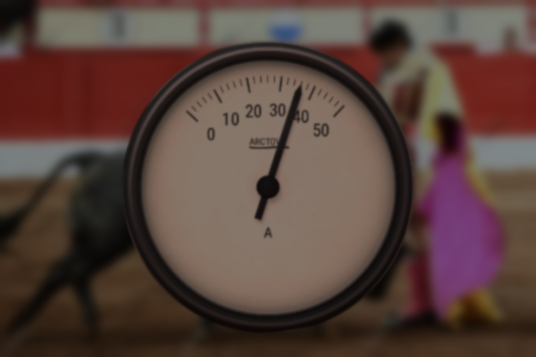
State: 36 A
